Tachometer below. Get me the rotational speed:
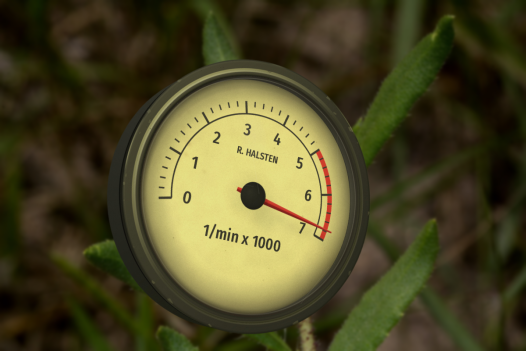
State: 6800 rpm
